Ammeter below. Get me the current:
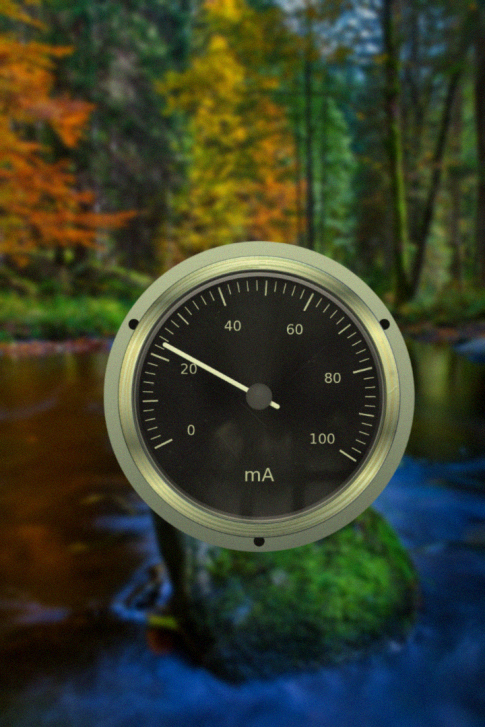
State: 23 mA
